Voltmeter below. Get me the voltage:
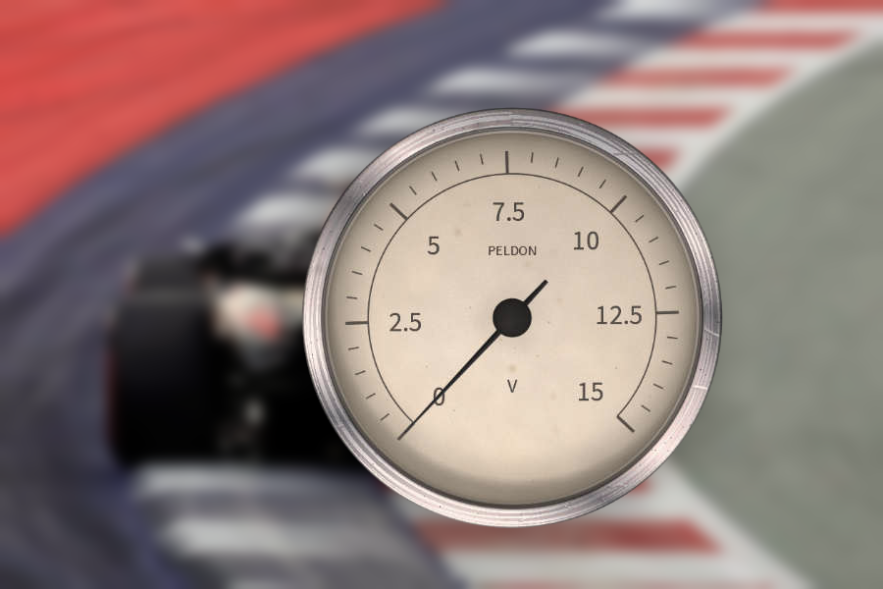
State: 0 V
